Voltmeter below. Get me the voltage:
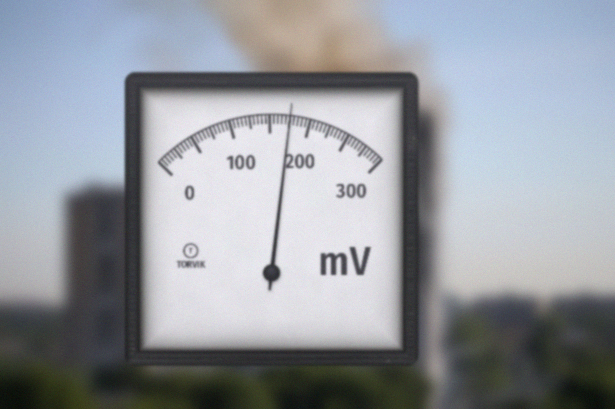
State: 175 mV
